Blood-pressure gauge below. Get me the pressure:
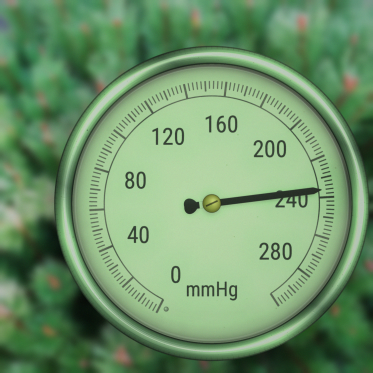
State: 236 mmHg
